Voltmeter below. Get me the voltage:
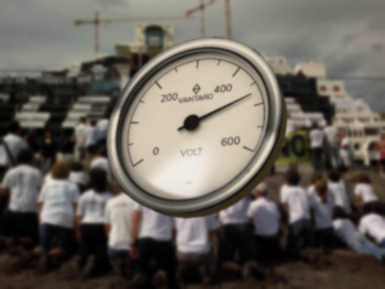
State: 475 V
